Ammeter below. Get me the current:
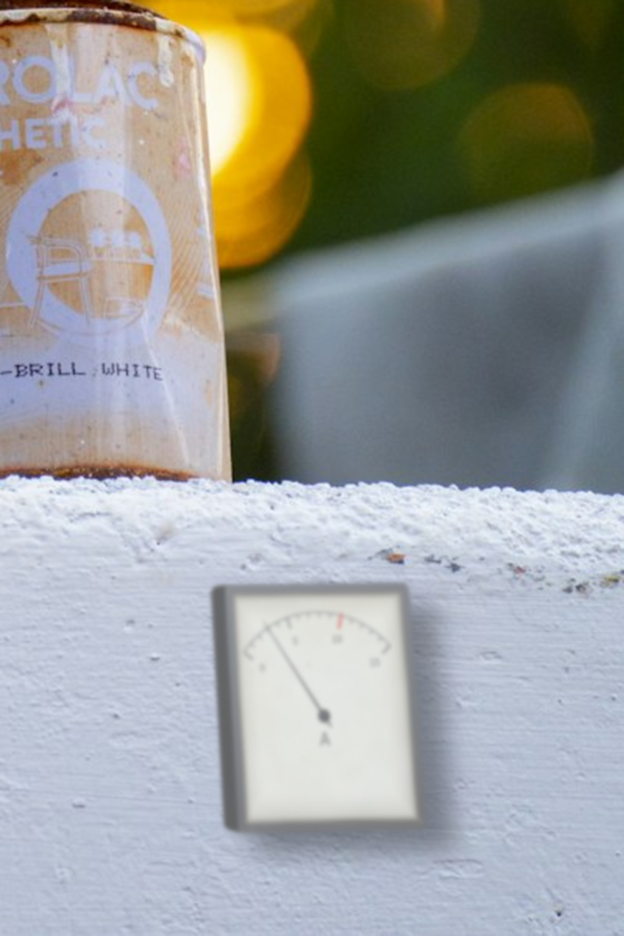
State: 3 A
